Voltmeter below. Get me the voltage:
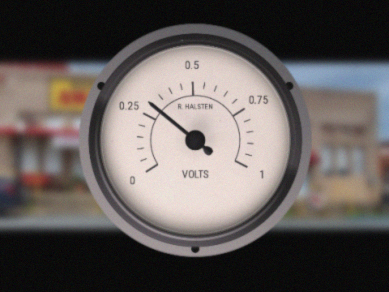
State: 0.3 V
